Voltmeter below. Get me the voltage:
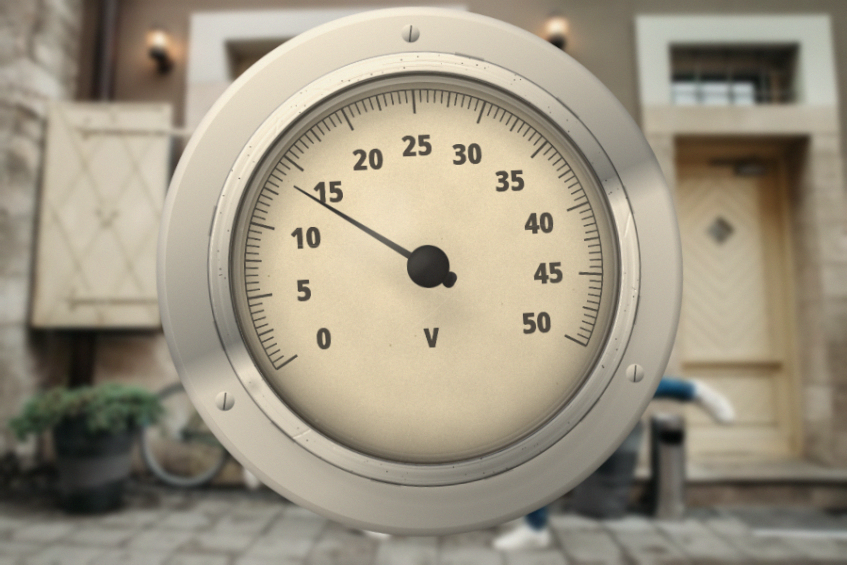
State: 13.5 V
